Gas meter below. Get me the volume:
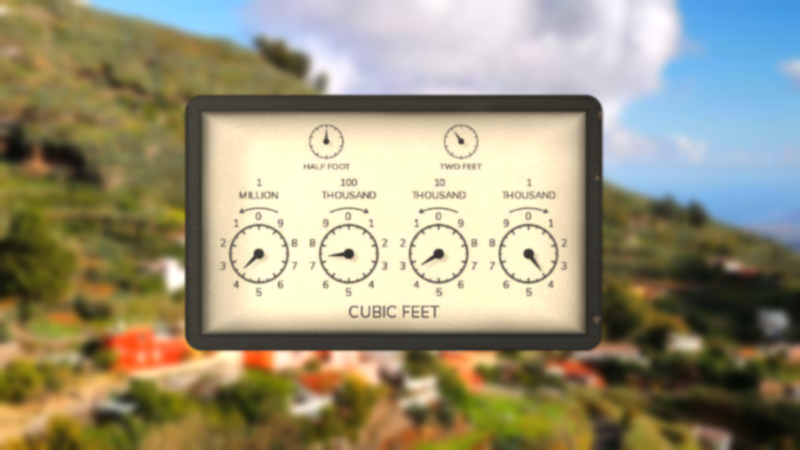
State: 373400 ft³
